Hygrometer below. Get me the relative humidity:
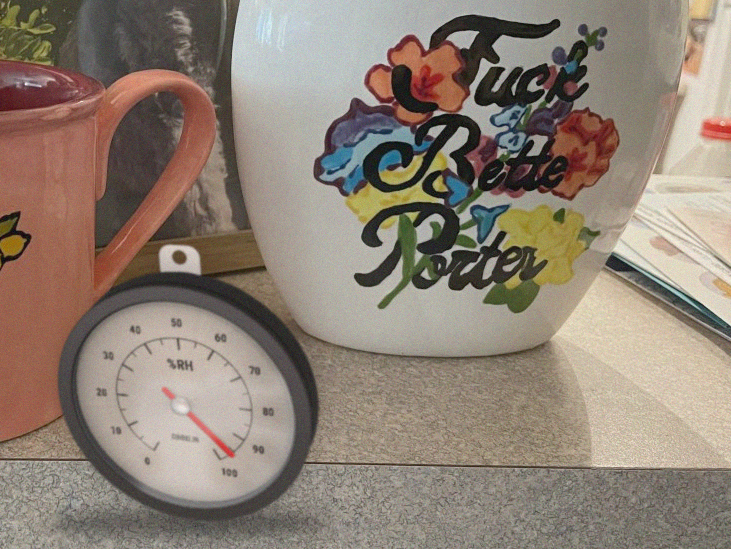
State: 95 %
